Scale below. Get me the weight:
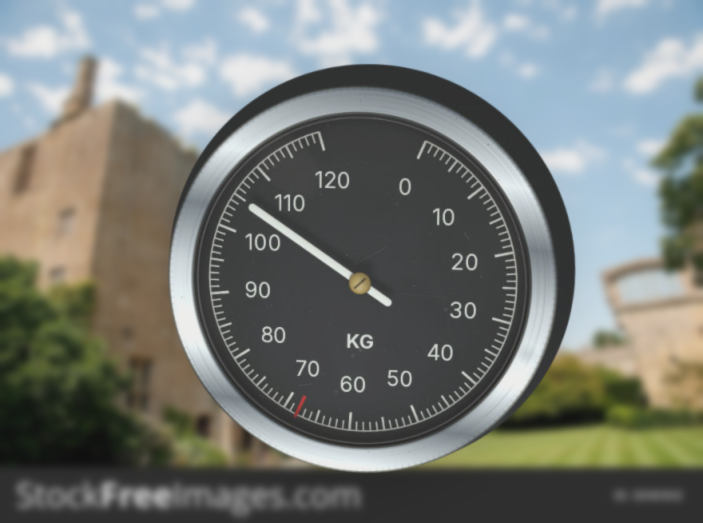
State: 105 kg
